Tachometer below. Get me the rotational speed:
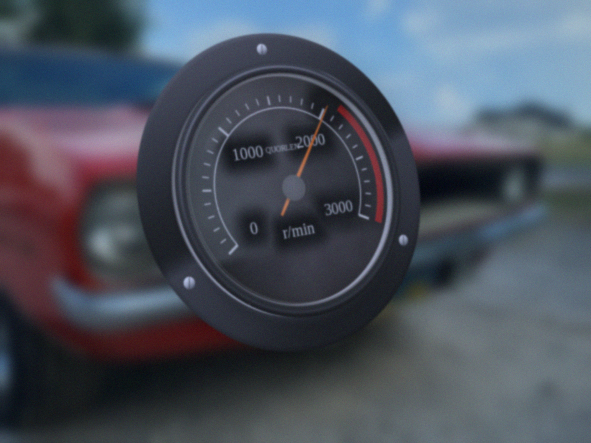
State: 2000 rpm
